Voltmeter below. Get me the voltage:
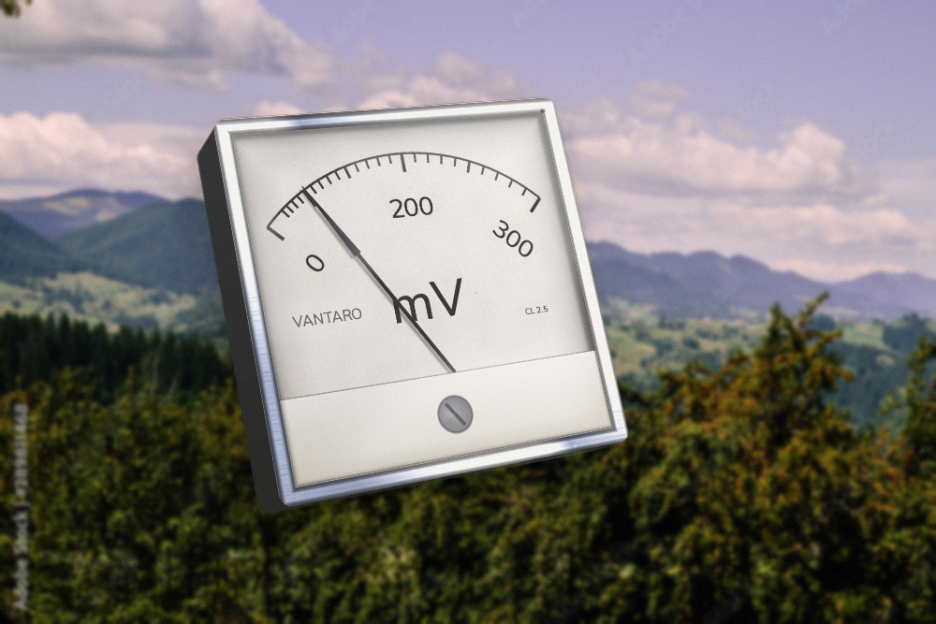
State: 100 mV
